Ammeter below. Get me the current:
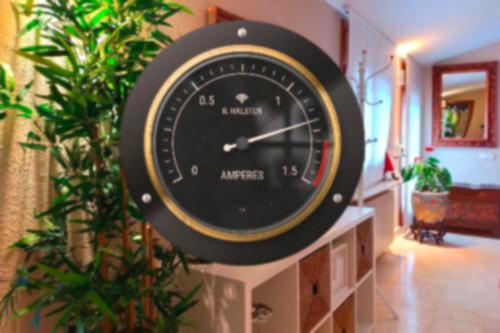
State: 1.2 A
